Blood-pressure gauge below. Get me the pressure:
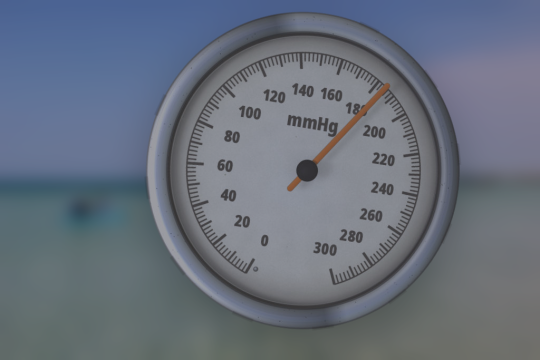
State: 184 mmHg
